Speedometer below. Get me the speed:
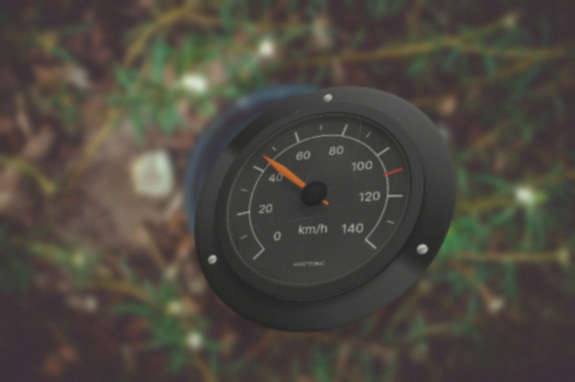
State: 45 km/h
